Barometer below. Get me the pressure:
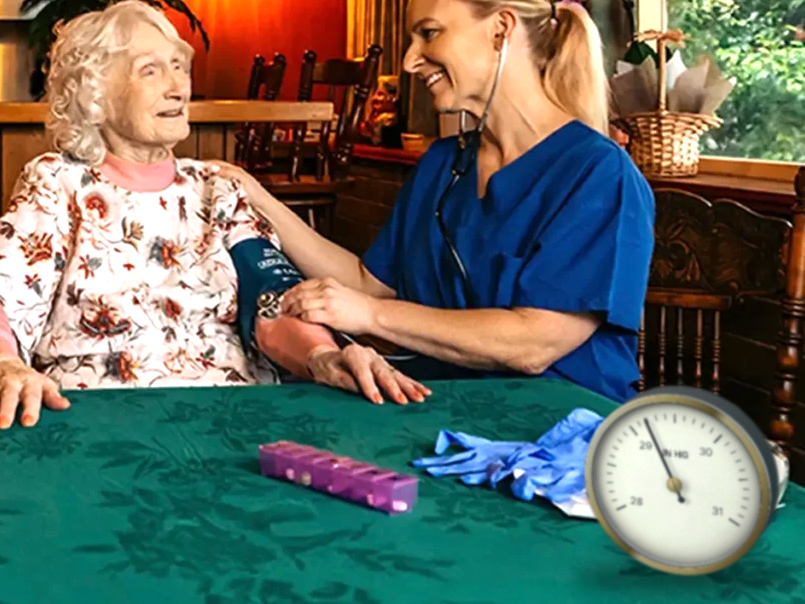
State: 29.2 inHg
